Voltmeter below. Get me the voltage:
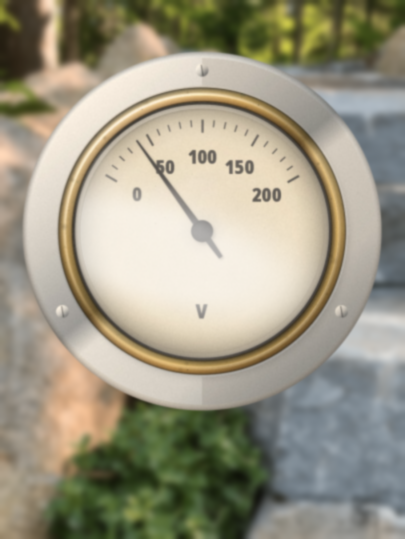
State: 40 V
